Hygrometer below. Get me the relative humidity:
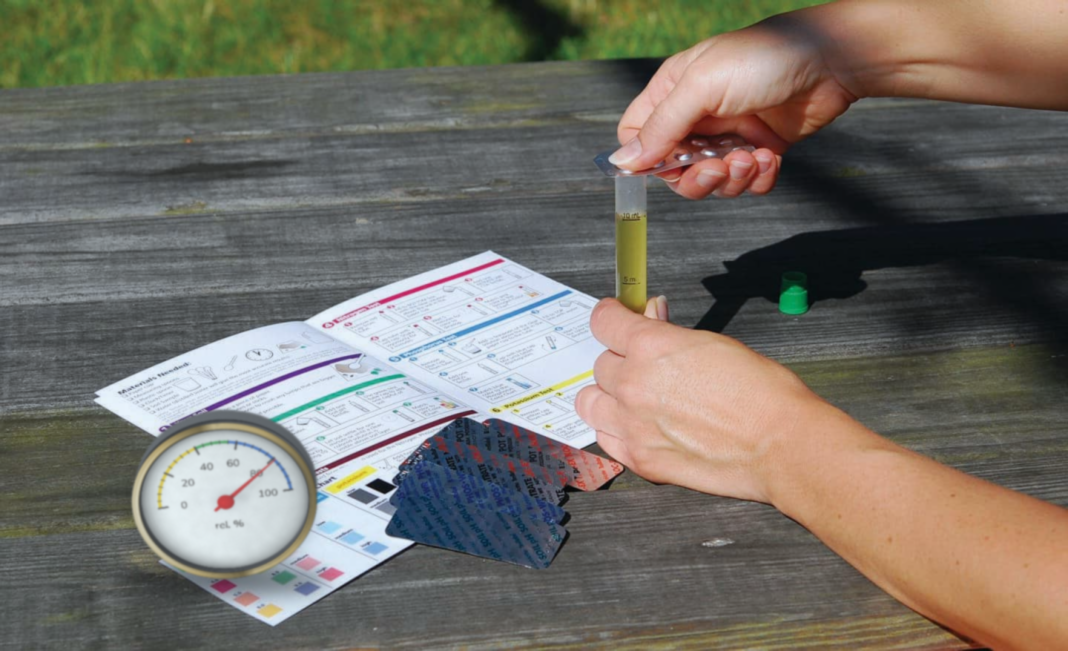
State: 80 %
